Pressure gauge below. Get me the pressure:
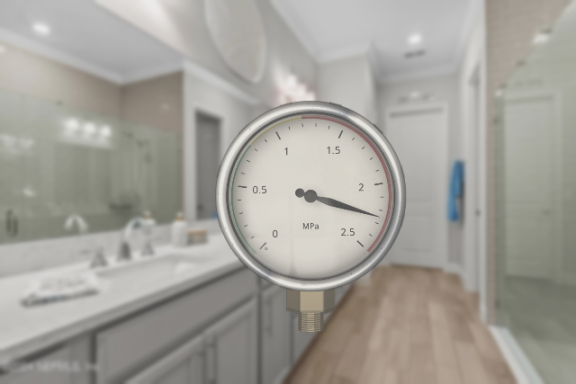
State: 2.25 MPa
